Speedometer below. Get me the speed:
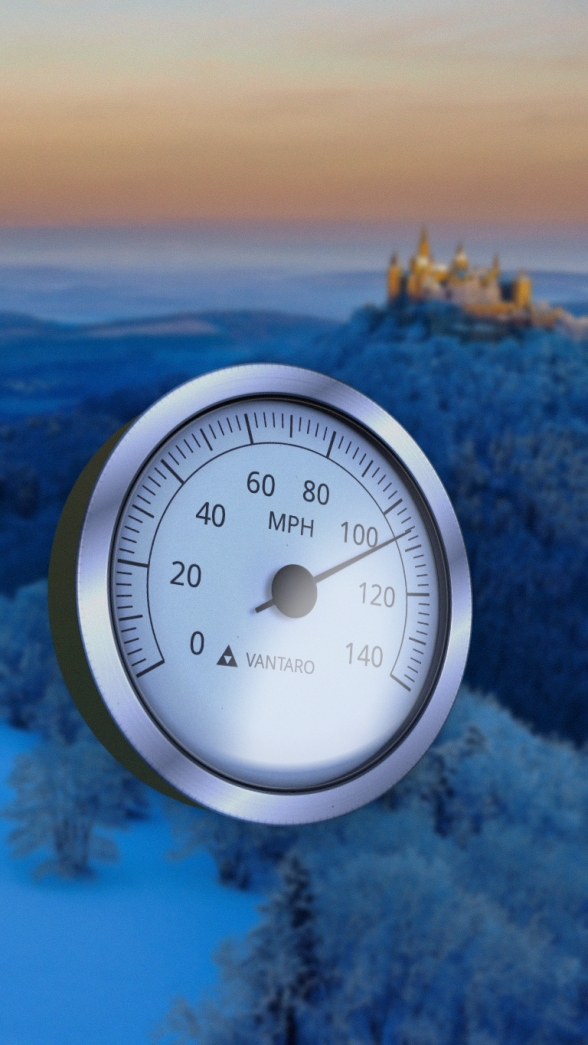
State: 106 mph
